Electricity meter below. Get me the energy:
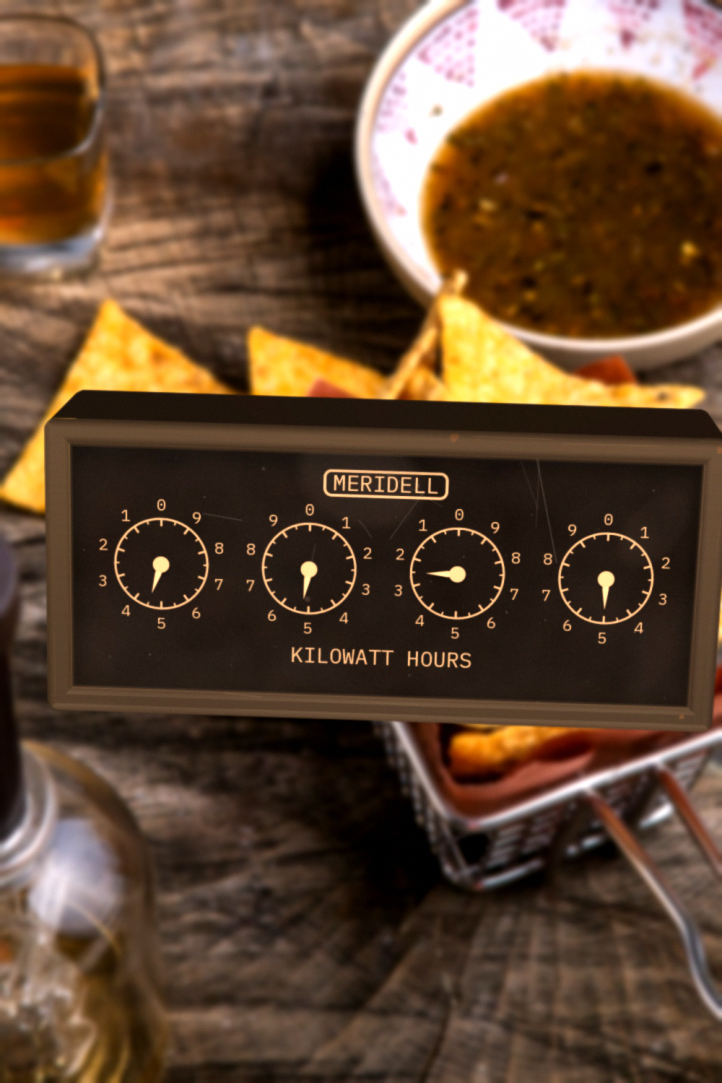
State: 4525 kWh
